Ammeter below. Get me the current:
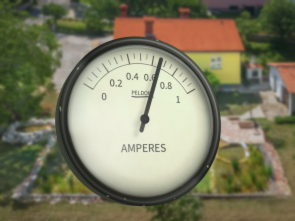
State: 0.65 A
